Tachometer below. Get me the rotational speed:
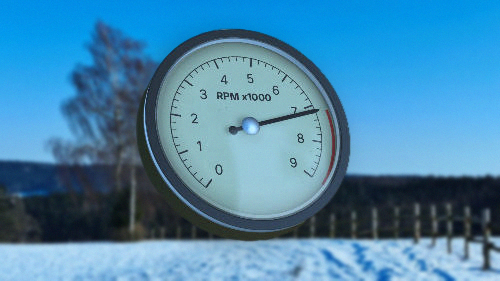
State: 7200 rpm
